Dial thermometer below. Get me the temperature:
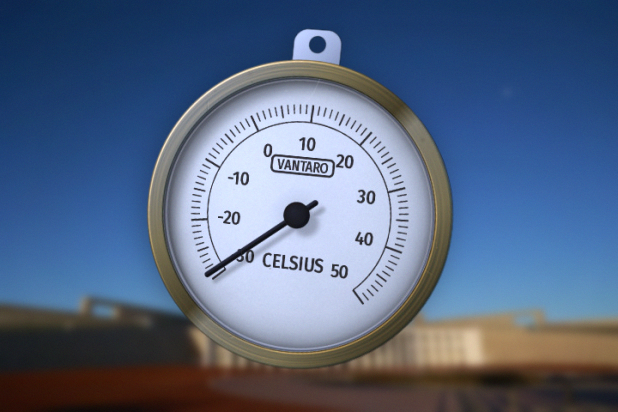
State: -29 °C
